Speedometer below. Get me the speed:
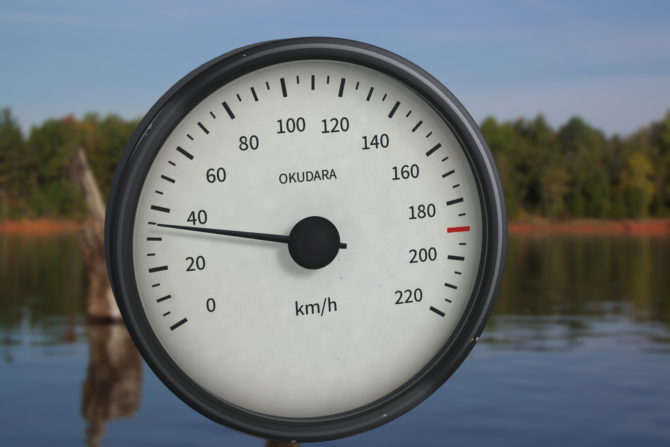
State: 35 km/h
